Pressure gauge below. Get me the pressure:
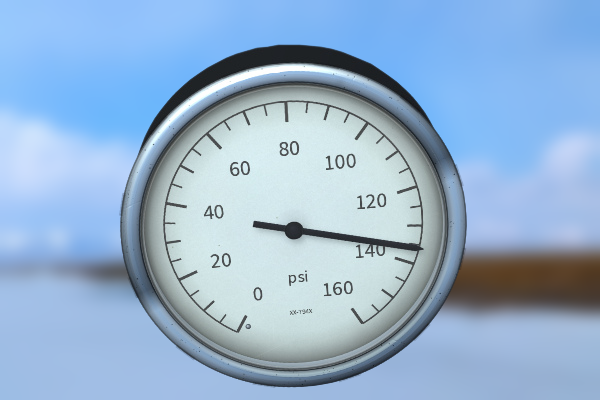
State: 135 psi
